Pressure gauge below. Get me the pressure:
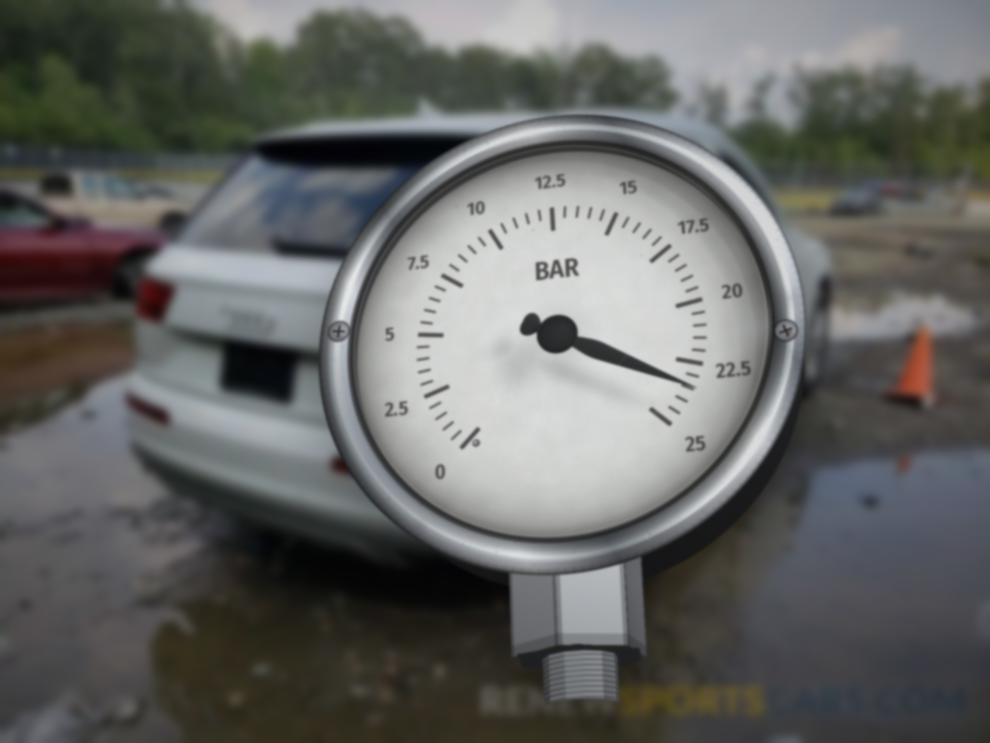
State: 23.5 bar
